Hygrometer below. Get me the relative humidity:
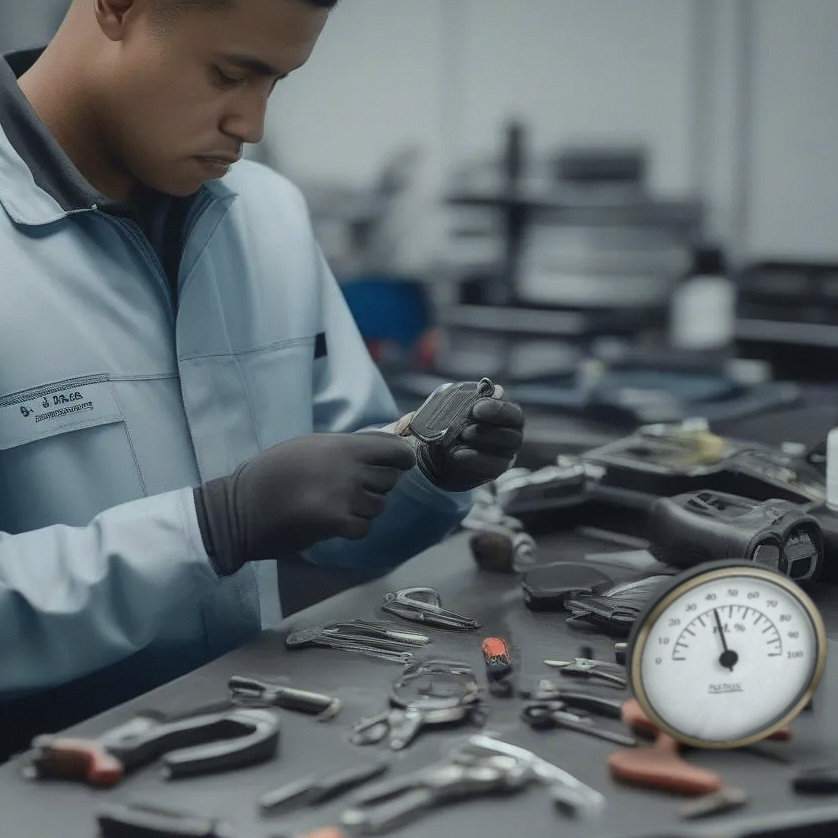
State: 40 %
